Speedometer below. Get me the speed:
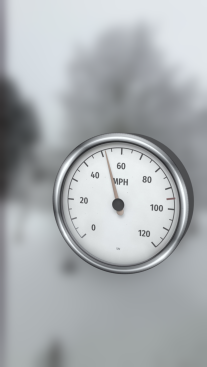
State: 52.5 mph
